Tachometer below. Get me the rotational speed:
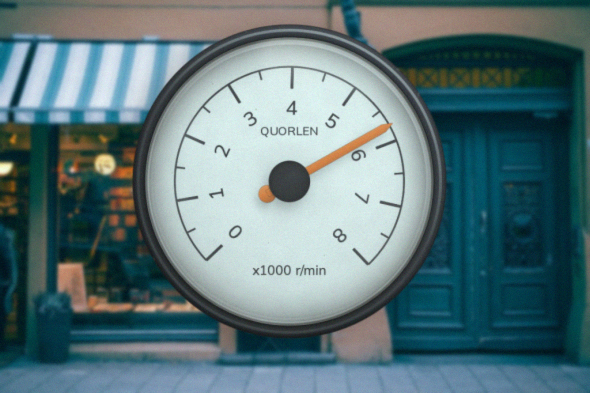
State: 5750 rpm
